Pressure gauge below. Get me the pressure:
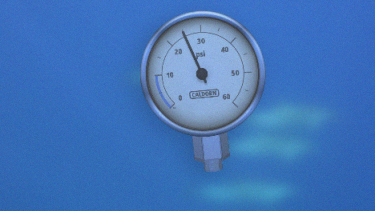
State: 25 psi
